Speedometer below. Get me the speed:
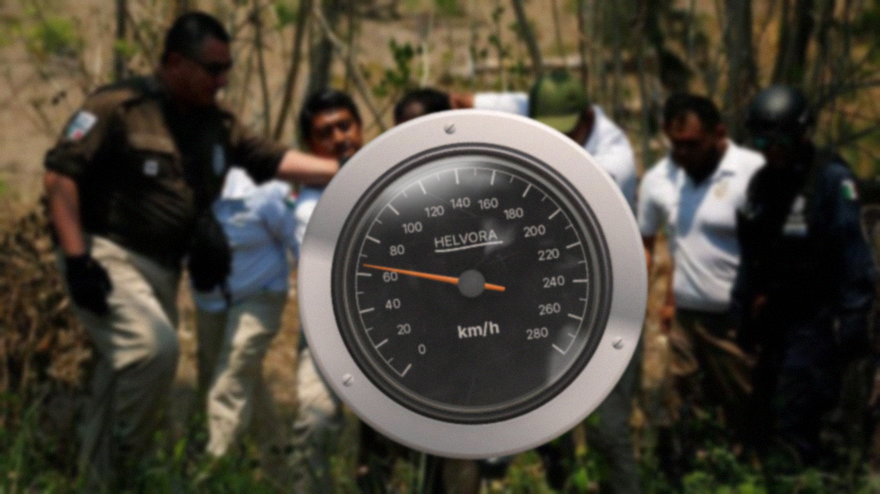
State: 65 km/h
